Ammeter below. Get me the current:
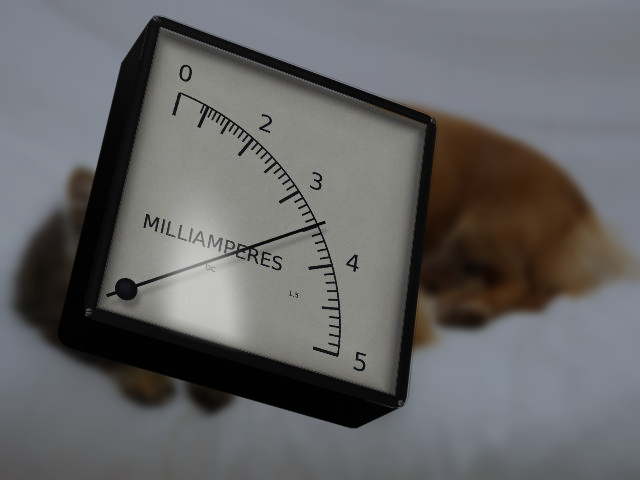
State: 3.5 mA
